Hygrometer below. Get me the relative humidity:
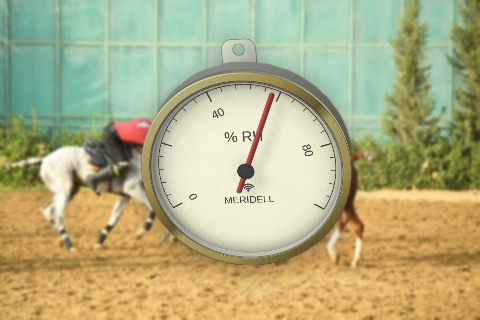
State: 58 %
